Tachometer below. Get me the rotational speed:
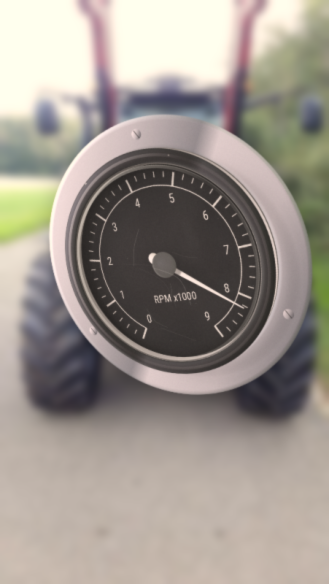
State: 8200 rpm
